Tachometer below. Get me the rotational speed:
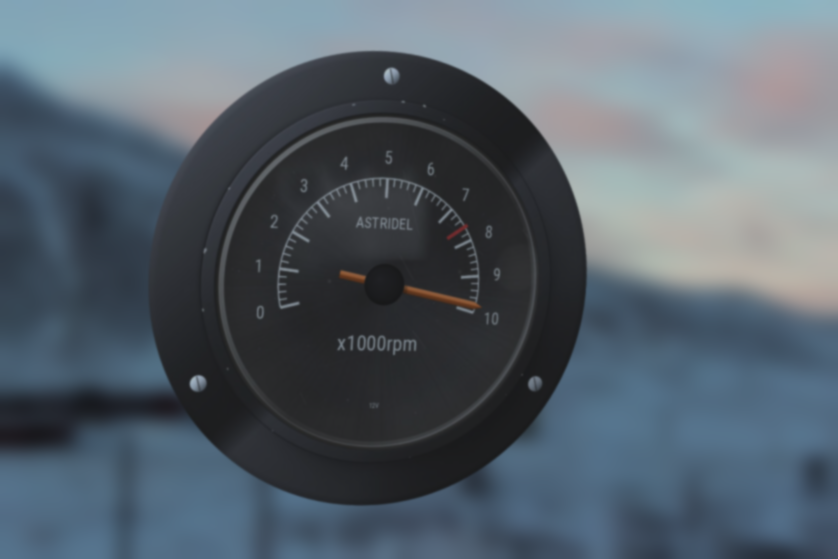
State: 9800 rpm
